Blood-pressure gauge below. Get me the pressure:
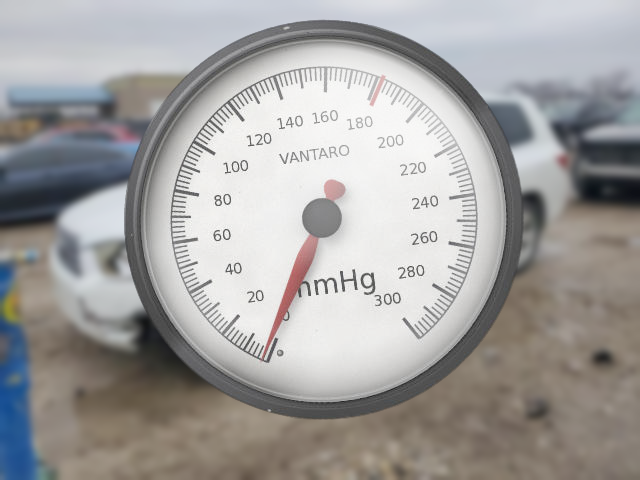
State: 2 mmHg
